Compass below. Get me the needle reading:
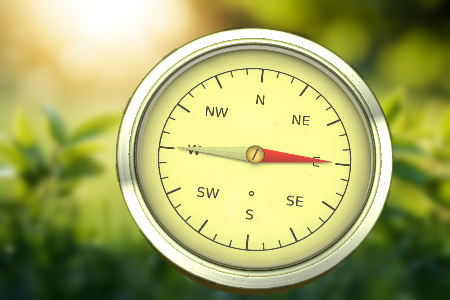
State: 90 °
